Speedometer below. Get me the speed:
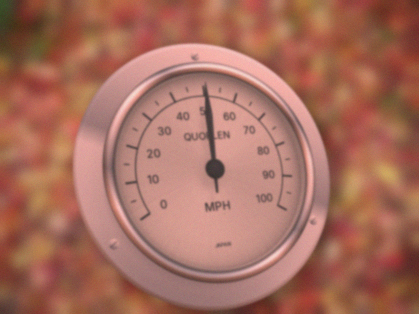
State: 50 mph
